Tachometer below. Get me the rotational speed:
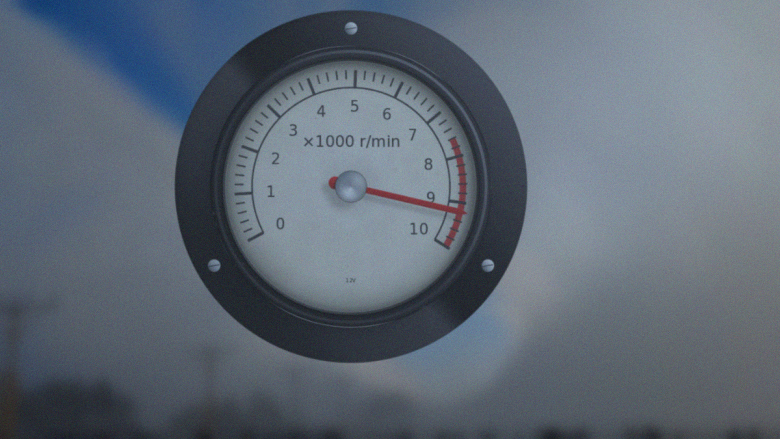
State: 9200 rpm
